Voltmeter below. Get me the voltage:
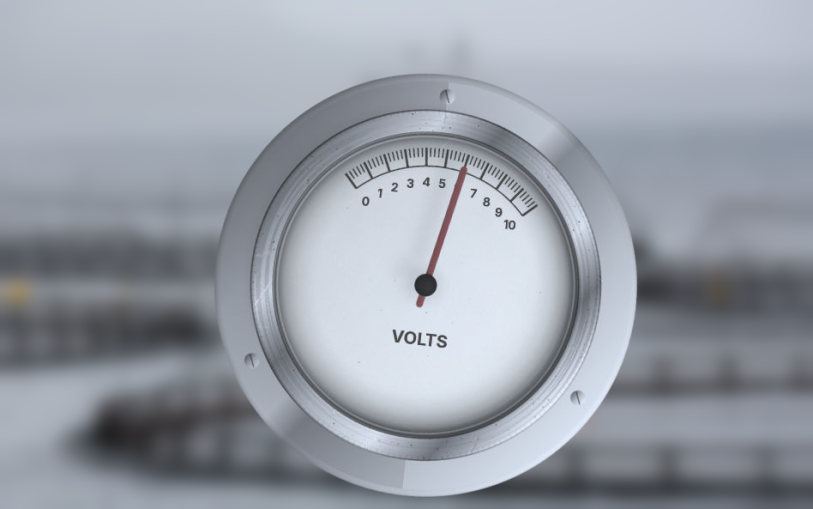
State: 6 V
